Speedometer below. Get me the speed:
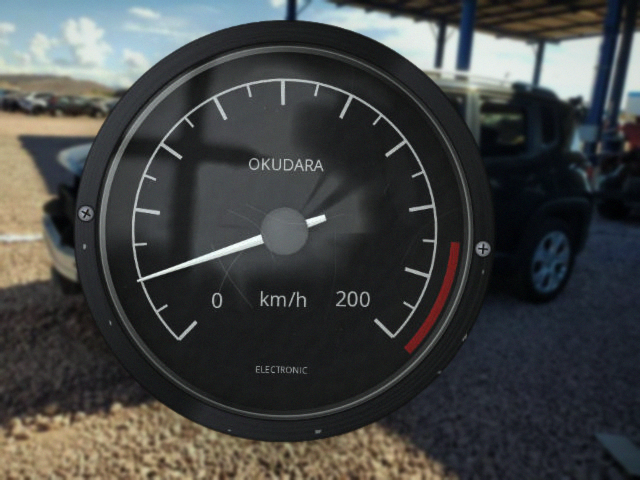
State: 20 km/h
